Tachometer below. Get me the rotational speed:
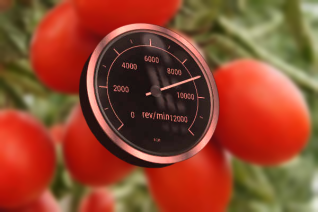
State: 9000 rpm
